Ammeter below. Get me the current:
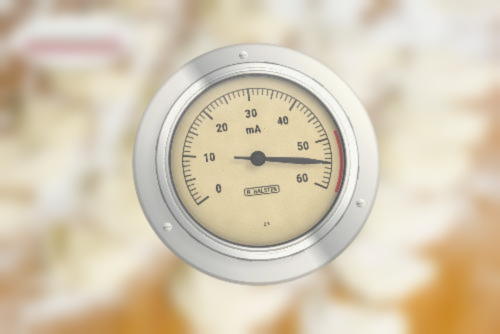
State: 55 mA
